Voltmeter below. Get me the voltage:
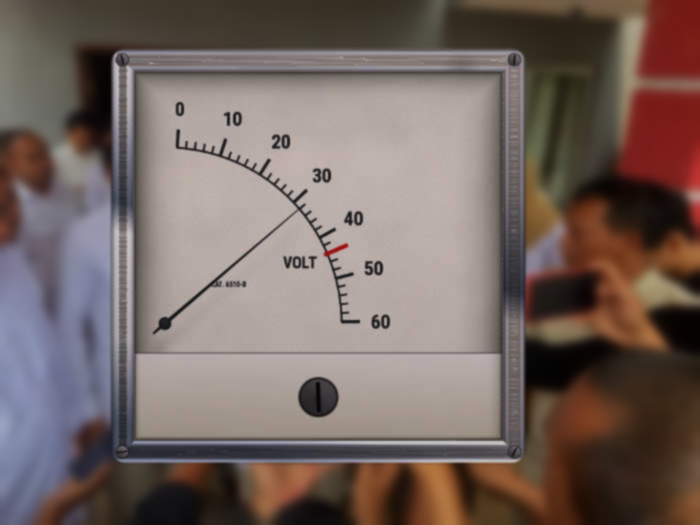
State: 32 V
